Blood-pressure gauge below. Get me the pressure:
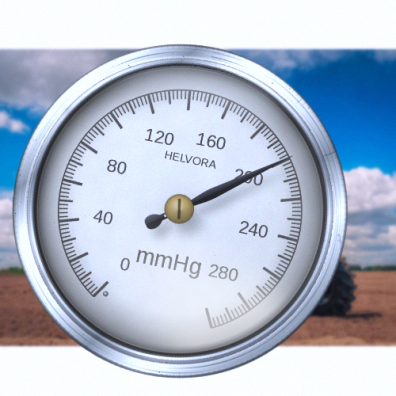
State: 200 mmHg
